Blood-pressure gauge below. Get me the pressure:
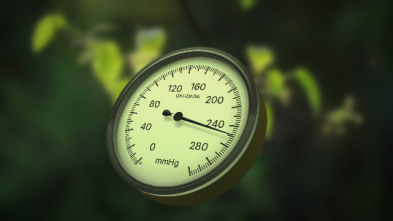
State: 250 mmHg
